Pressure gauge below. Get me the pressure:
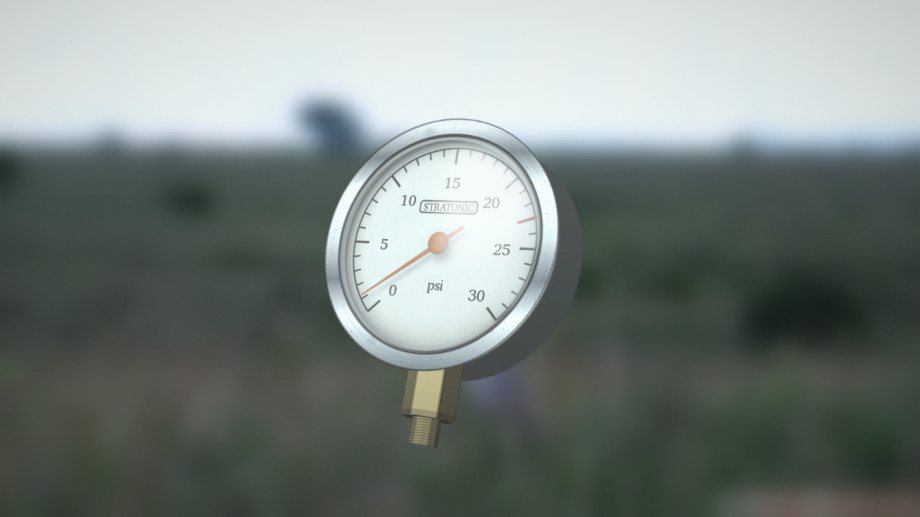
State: 1 psi
